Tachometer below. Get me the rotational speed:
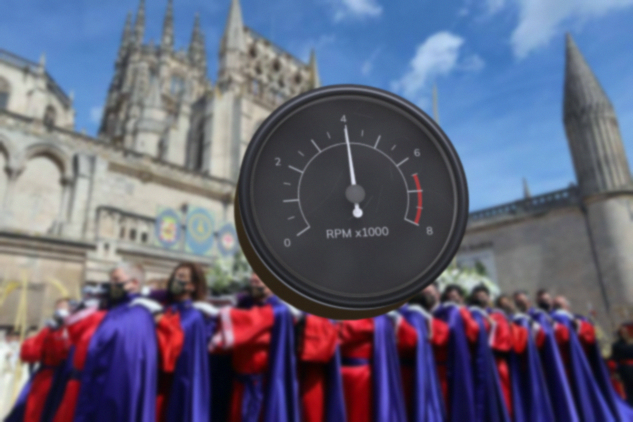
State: 4000 rpm
